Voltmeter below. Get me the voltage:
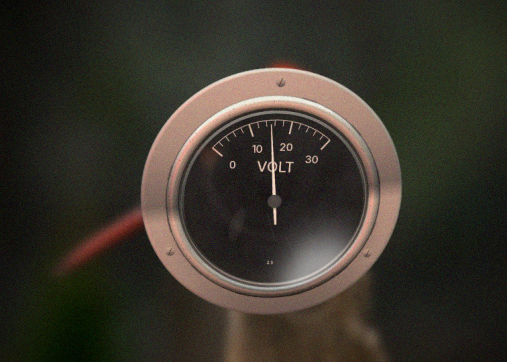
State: 15 V
